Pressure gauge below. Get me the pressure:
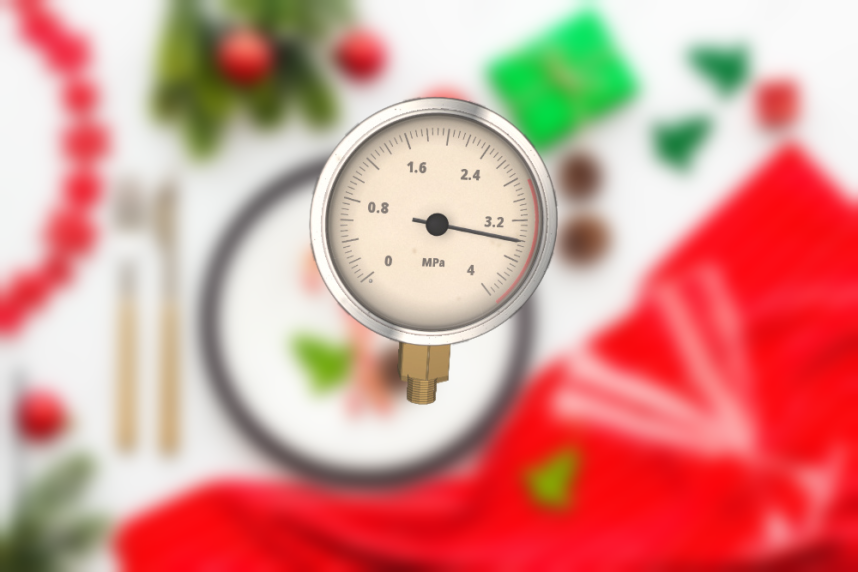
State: 3.4 MPa
